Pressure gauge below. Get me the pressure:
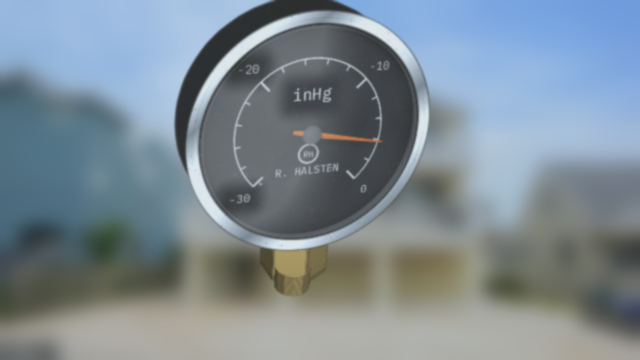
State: -4 inHg
